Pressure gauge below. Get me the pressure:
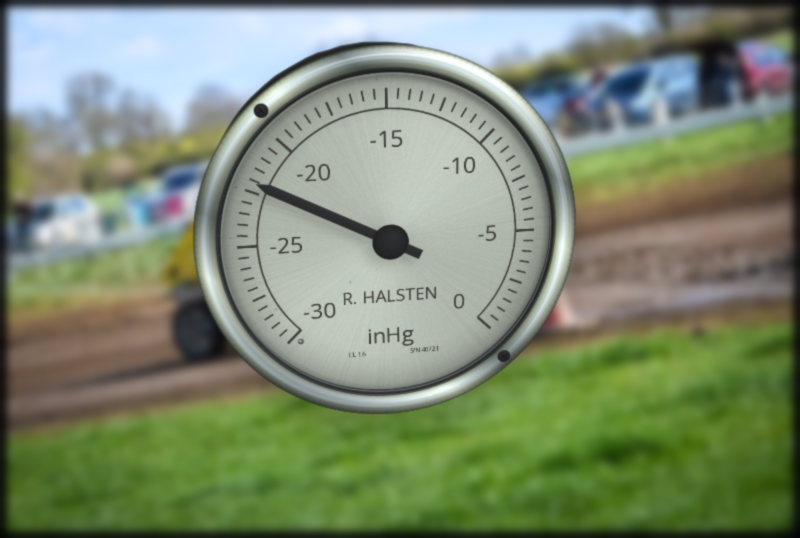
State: -22 inHg
